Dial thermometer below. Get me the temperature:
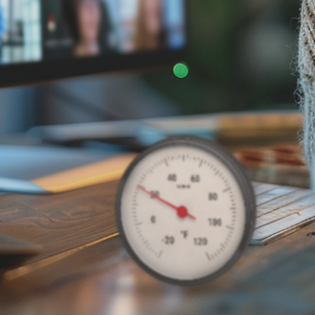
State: 20 °F
